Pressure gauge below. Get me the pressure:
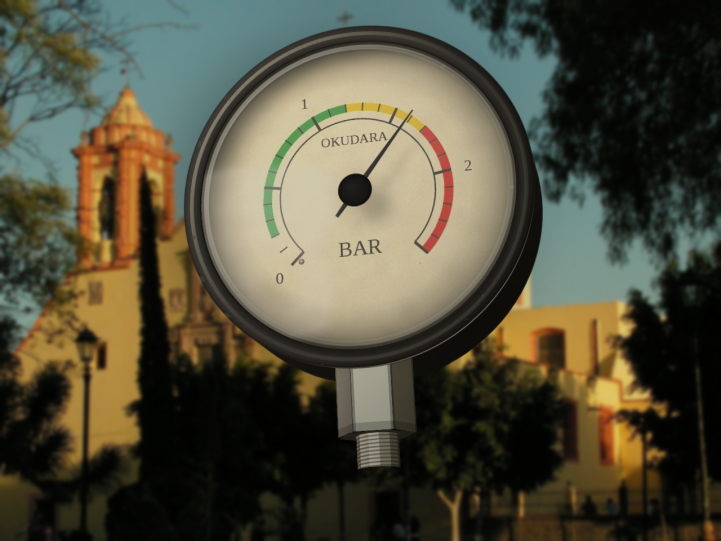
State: 1.6 bar
